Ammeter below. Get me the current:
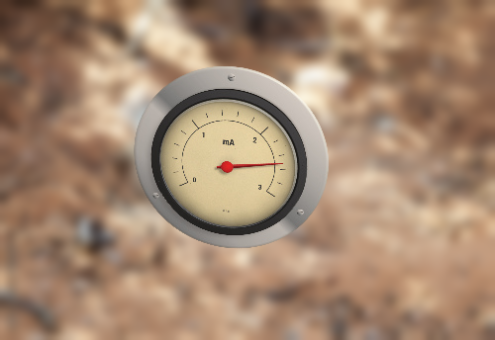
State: 2.5 mA
